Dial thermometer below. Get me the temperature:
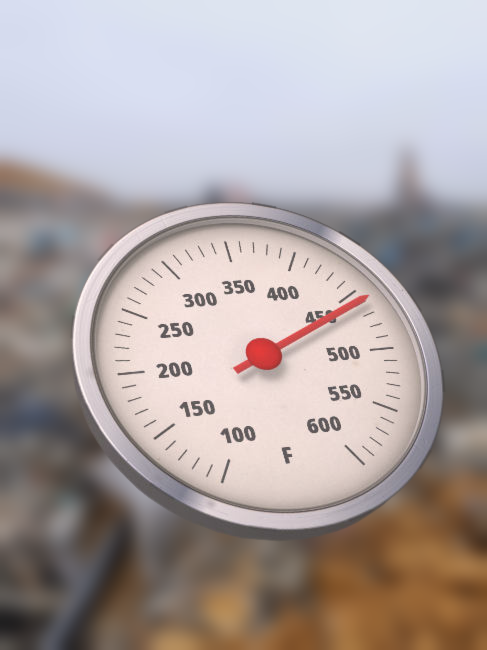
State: 460 °F
